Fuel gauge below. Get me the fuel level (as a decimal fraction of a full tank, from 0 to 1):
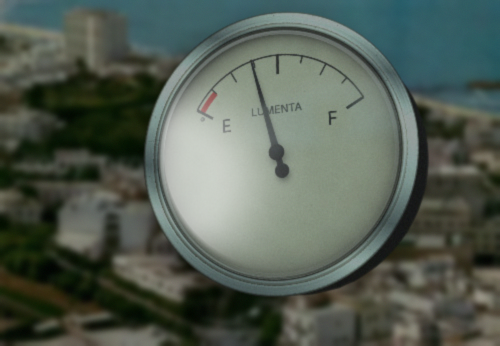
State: 0.375
